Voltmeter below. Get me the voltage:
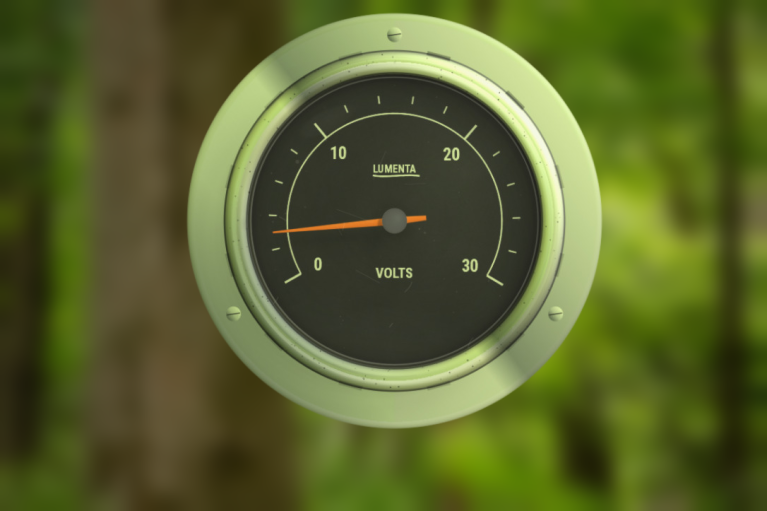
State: 3 V
